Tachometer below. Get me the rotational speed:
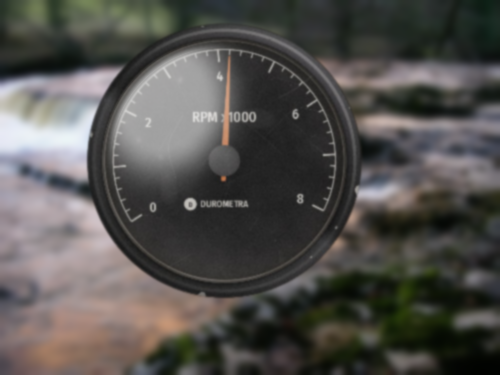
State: 4200 rpm
